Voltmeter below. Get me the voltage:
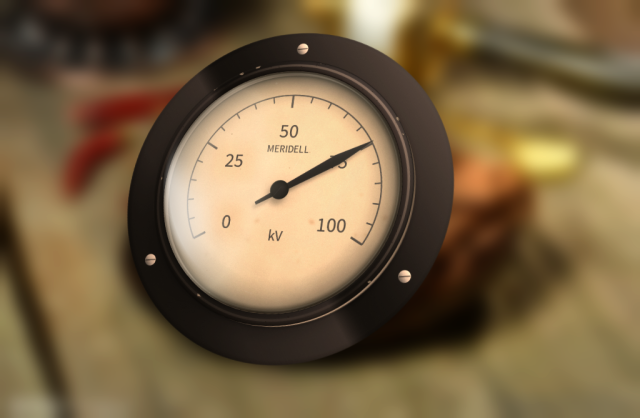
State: 75 kV
